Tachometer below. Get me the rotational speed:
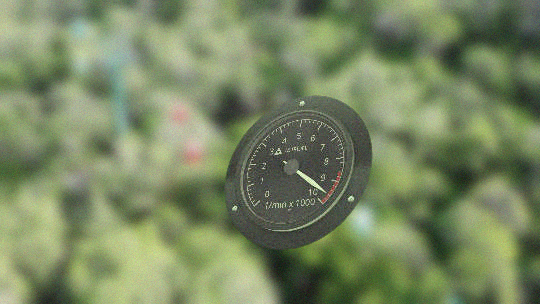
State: 9600 rpm
